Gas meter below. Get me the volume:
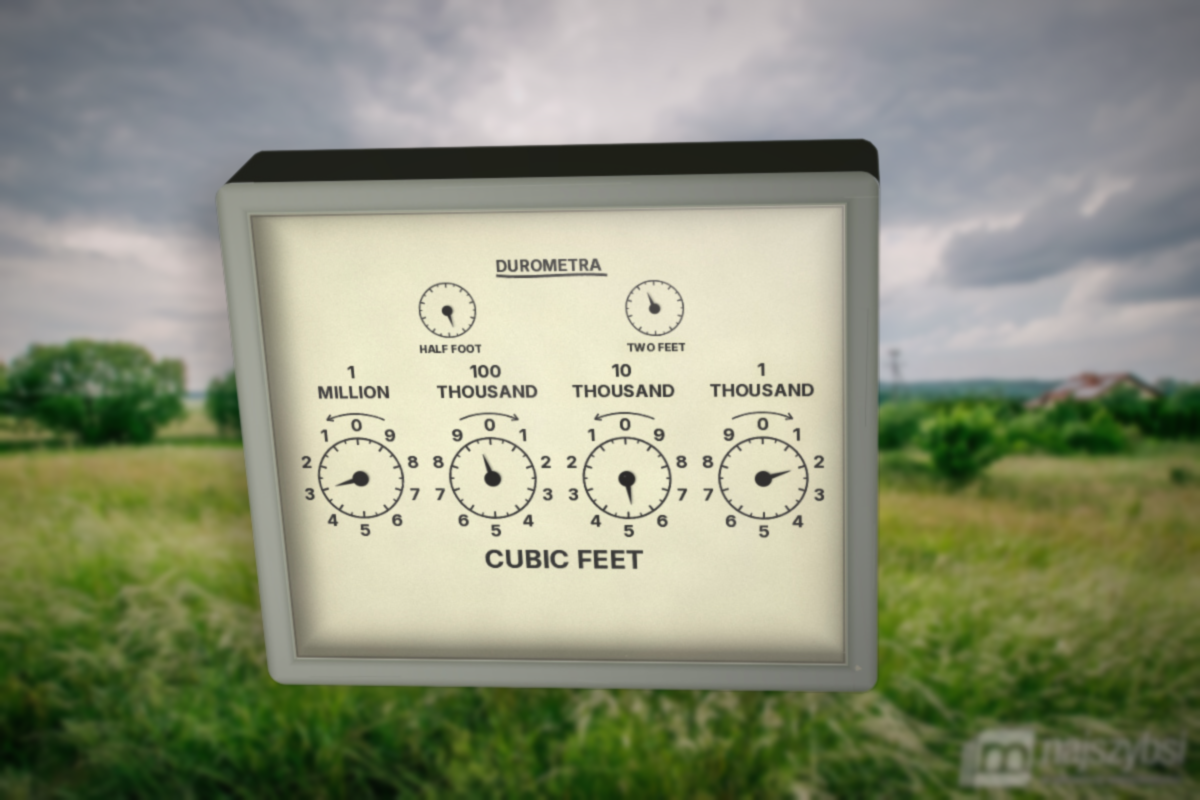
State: 295200 ft³
